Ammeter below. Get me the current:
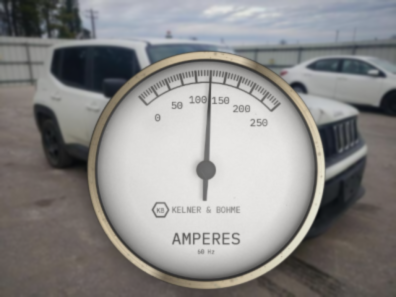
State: 125 A
